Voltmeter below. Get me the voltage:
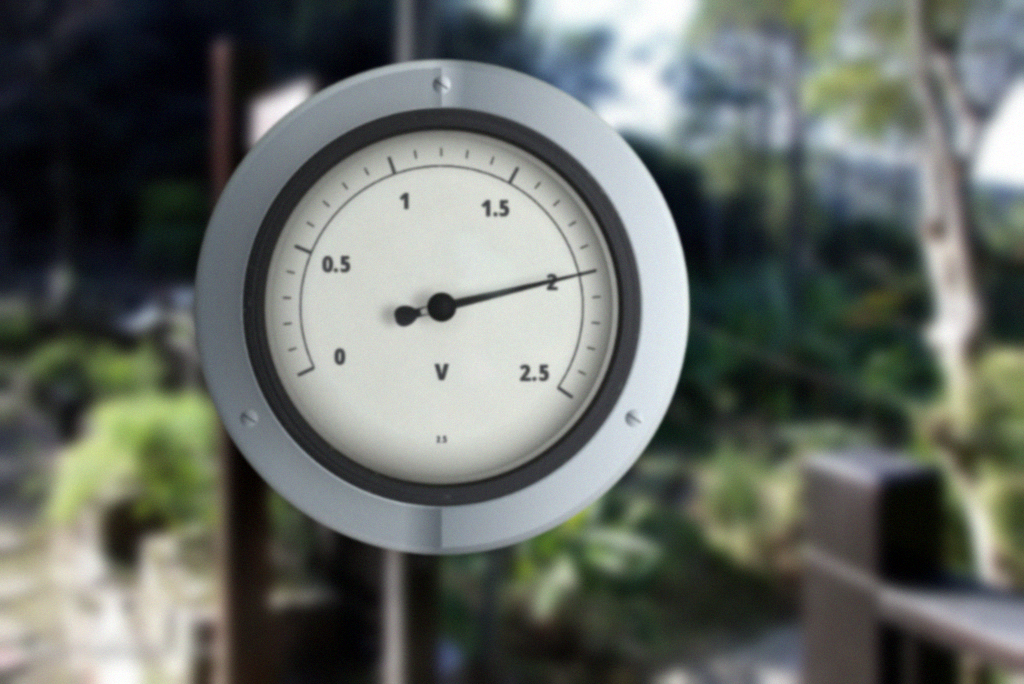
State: 2 V
